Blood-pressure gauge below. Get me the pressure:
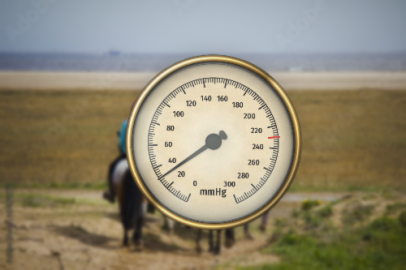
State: 30 mmHg
